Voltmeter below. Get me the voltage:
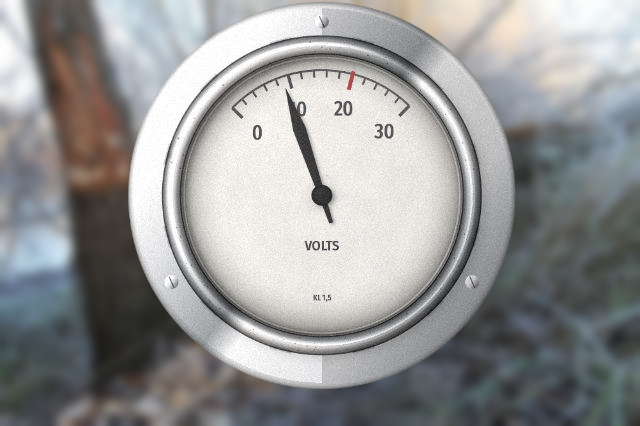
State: 9 V
